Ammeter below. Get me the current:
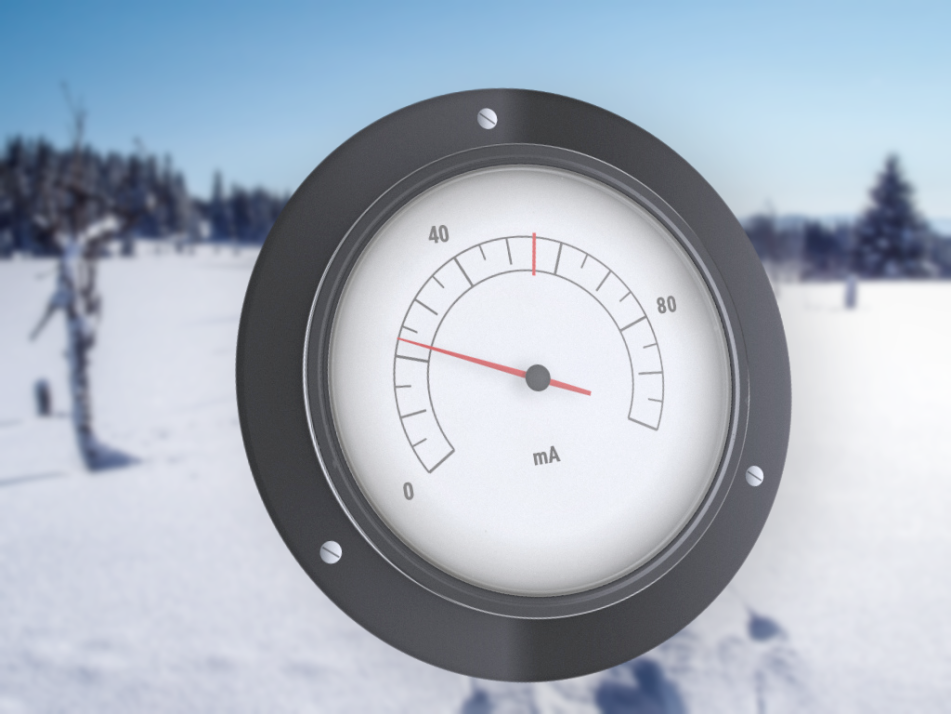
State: 22.5 mA
